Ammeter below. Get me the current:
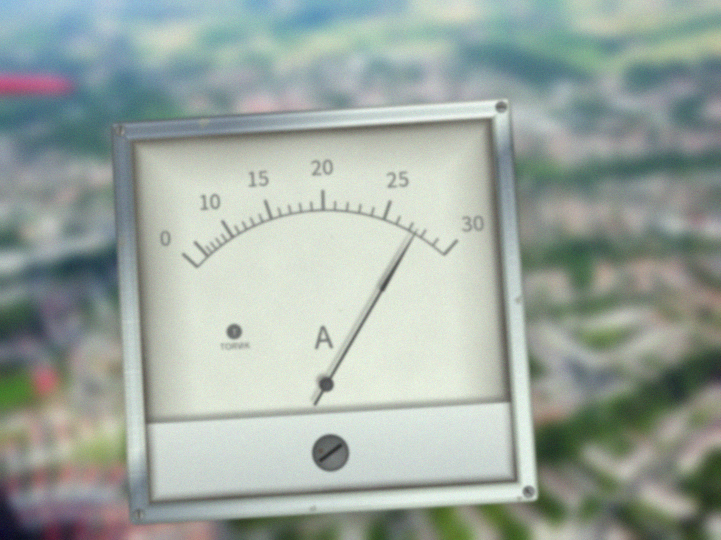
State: 27.5 A
